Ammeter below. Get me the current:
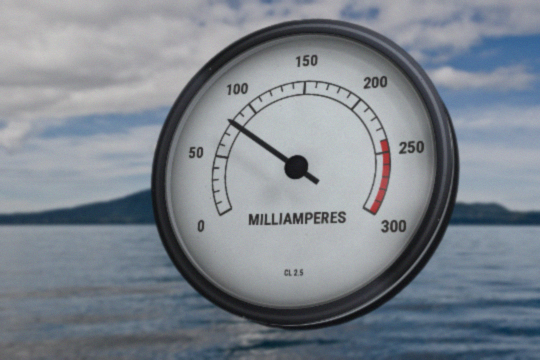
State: 80 mA
